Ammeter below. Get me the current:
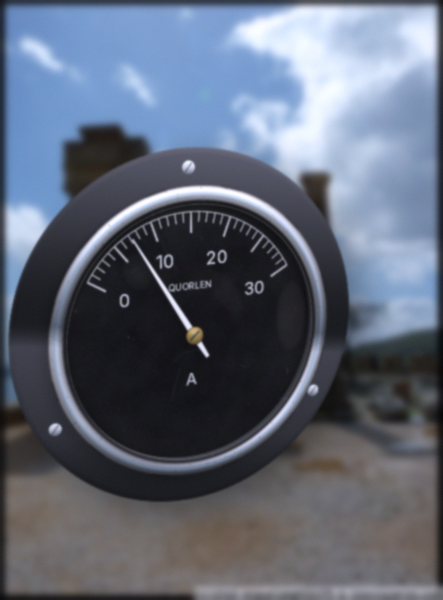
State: 7 A
